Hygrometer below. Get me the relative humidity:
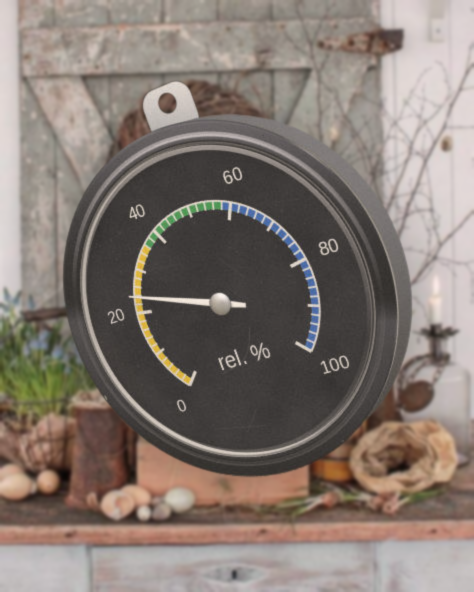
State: 24 %
